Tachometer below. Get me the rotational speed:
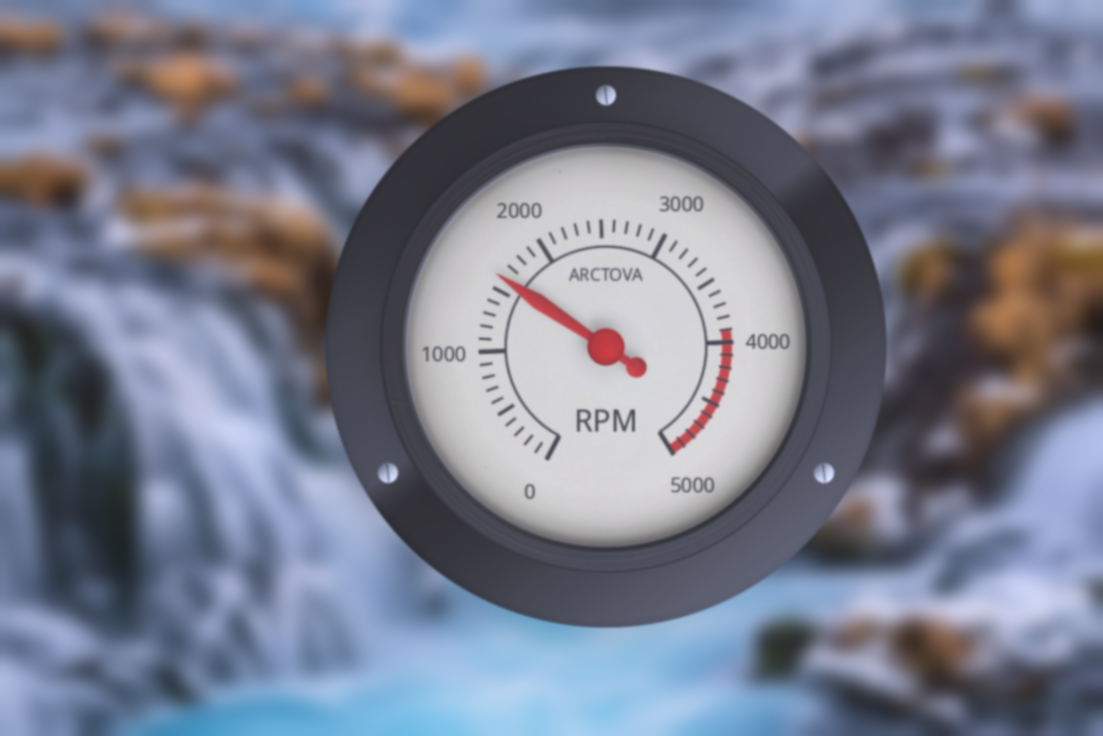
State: 1600 rpm
